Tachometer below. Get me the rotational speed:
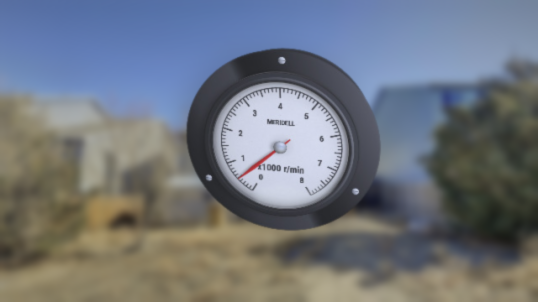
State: 500 rpm
